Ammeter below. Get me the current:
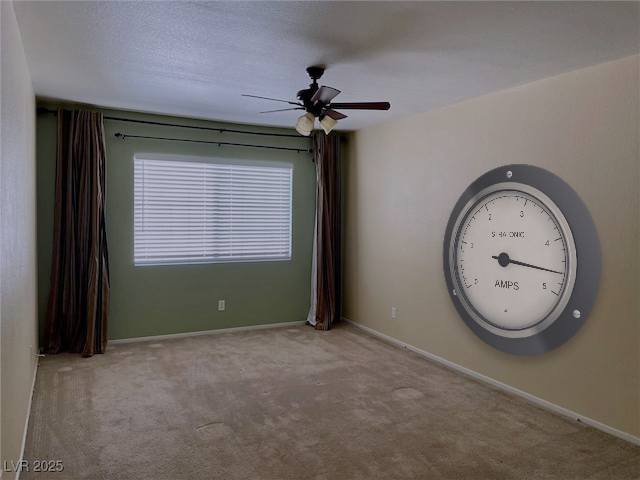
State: 4.6 A
